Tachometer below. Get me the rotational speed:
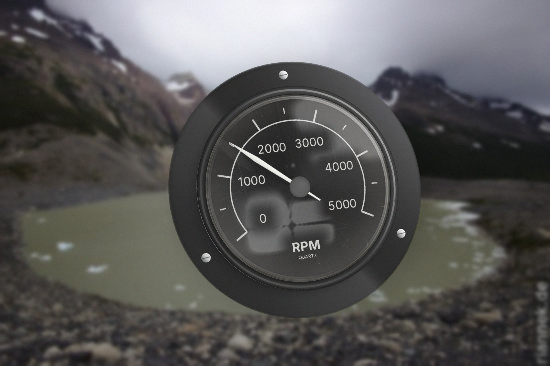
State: 1500 rpm
